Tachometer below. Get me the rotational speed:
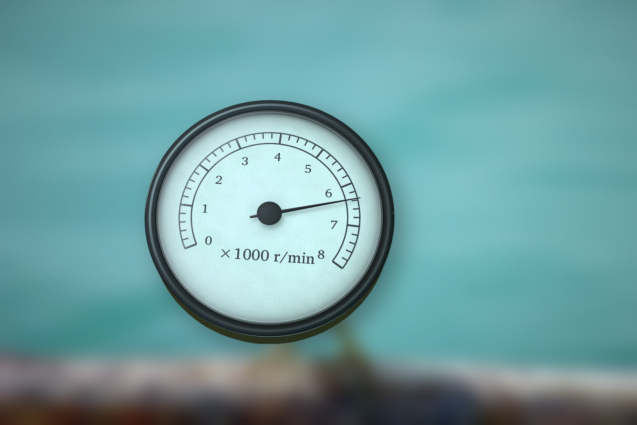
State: 6400 rpm
